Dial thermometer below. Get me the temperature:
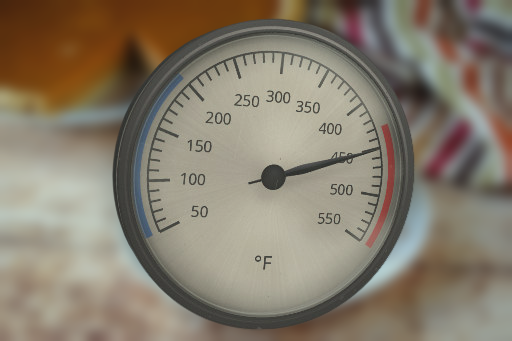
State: 450 °F
